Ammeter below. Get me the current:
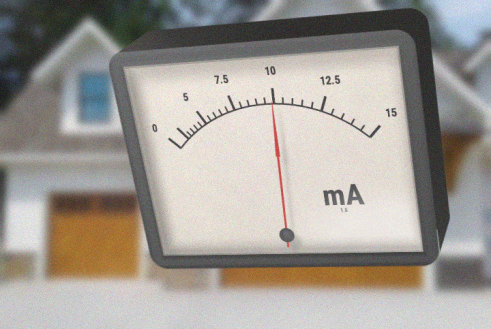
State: 10 mA
